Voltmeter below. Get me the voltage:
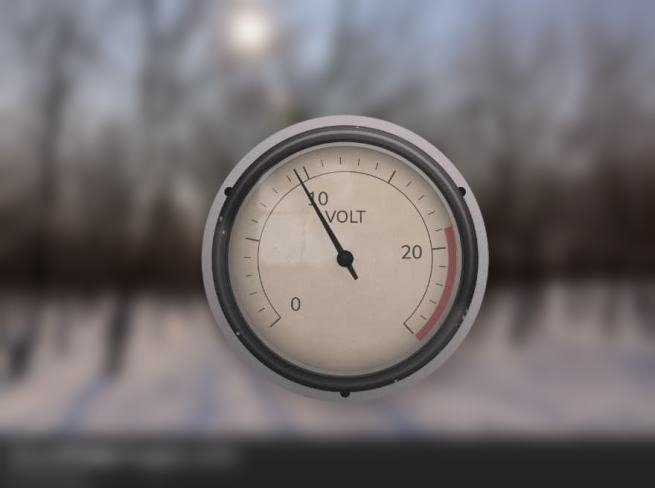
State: 9.5 V
